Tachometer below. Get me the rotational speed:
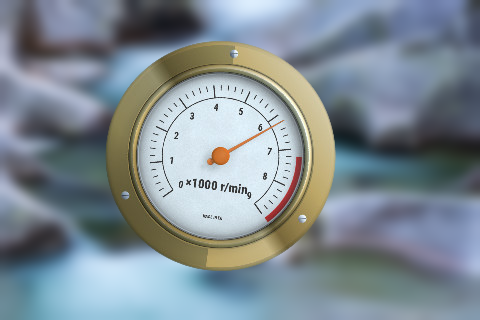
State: 6200 rpm
